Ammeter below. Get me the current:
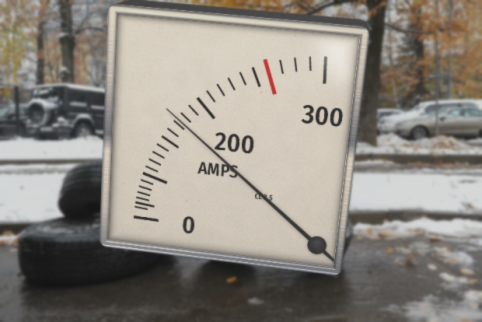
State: 175 A
